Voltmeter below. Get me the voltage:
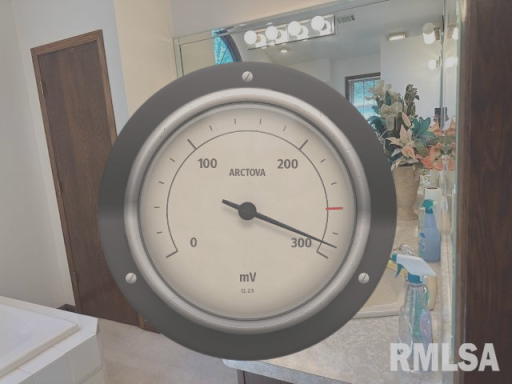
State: 290 mV
